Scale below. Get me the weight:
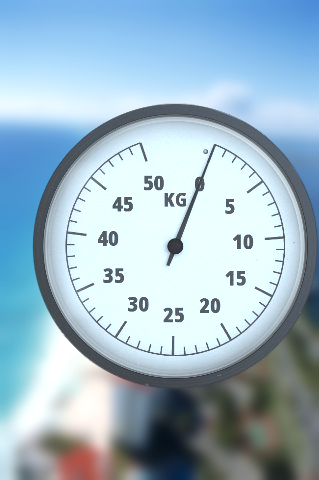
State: 0 kg
